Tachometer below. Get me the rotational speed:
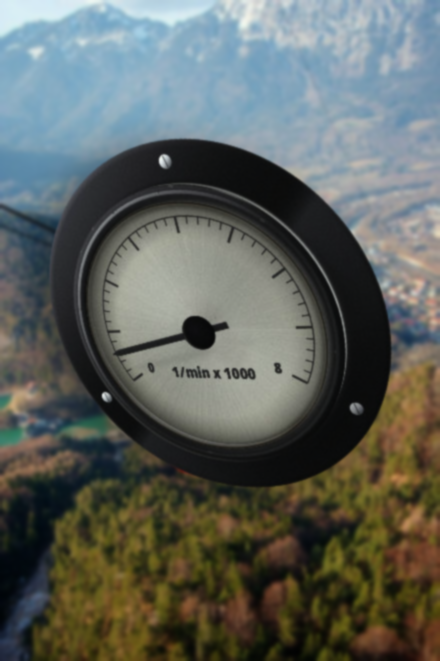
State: 600 rpm
